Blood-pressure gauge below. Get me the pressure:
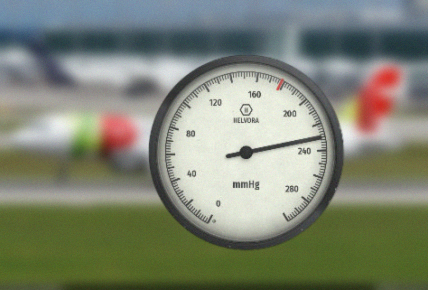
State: 230 mmHg
